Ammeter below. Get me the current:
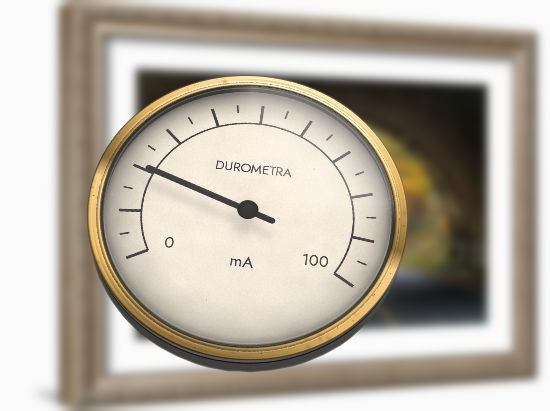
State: 20 mA
